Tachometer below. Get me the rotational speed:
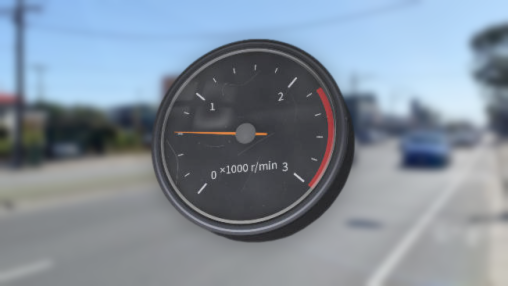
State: 600 rpm
